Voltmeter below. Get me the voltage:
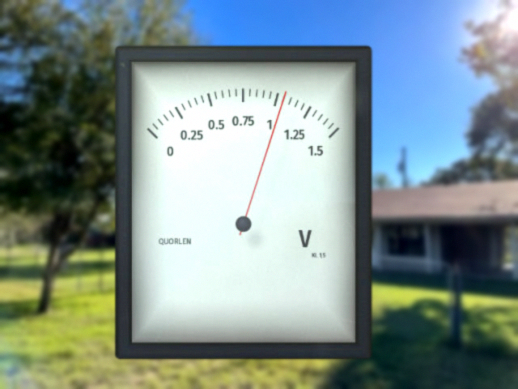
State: 1.05 V
